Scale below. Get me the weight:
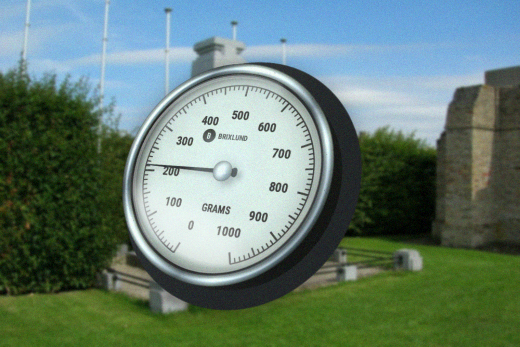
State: 210 g
